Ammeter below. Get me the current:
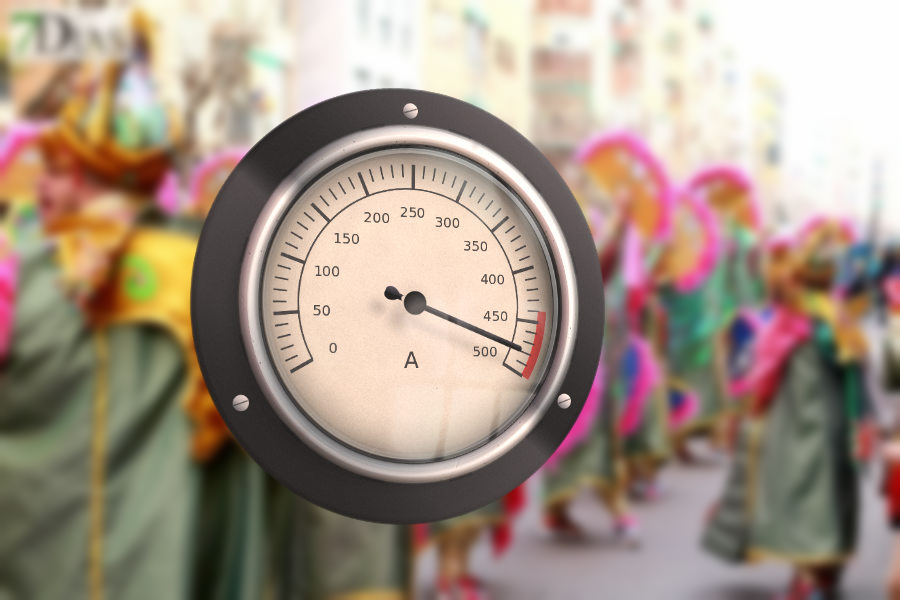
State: 480 A
